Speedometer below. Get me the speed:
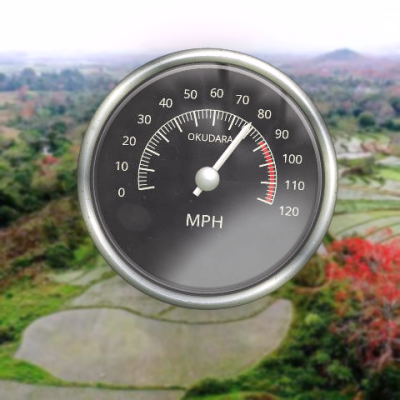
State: 78 mph
